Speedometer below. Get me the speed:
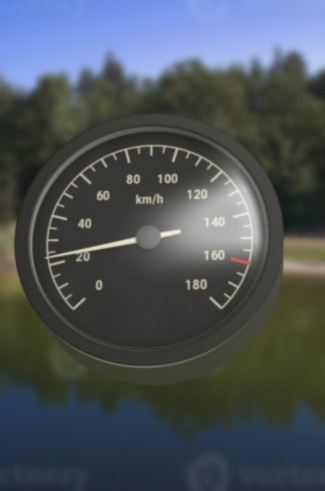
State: 22.5 km/h
